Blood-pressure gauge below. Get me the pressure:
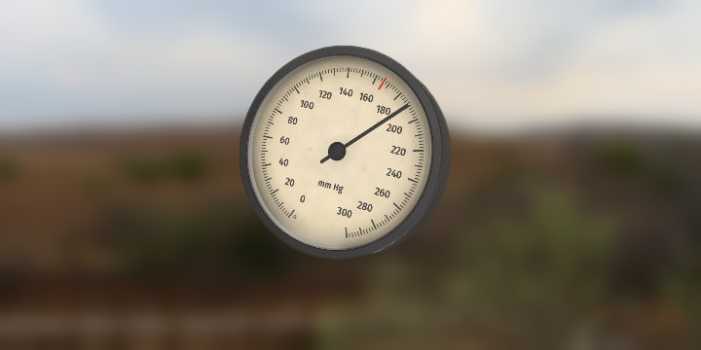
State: 190 mmHg
